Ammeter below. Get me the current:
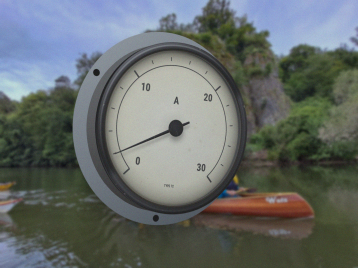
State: 2 A
